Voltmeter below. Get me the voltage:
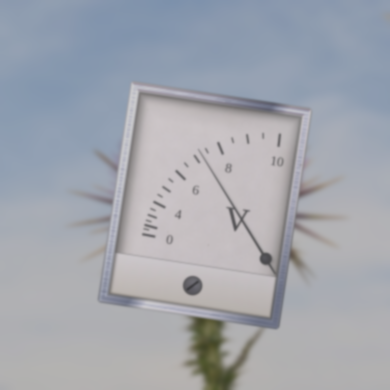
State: 7.25 V
